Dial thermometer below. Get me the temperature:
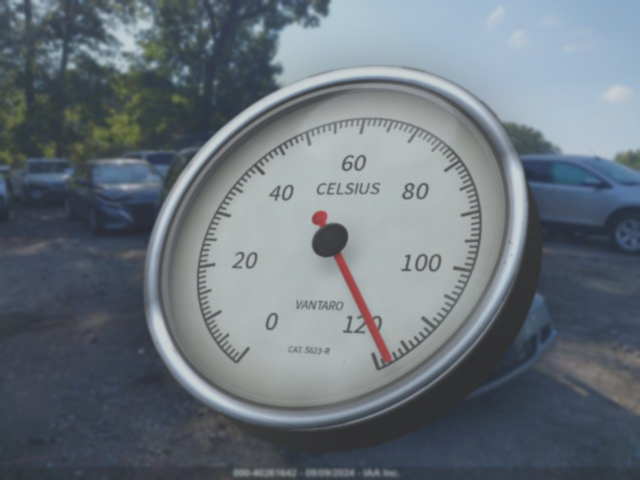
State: 118 °C
